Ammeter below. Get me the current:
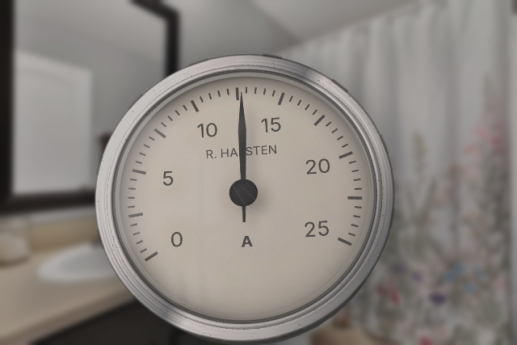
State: 12.75 A
